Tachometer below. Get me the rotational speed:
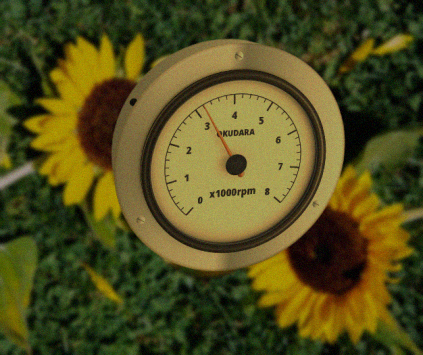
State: 3200 rpm
